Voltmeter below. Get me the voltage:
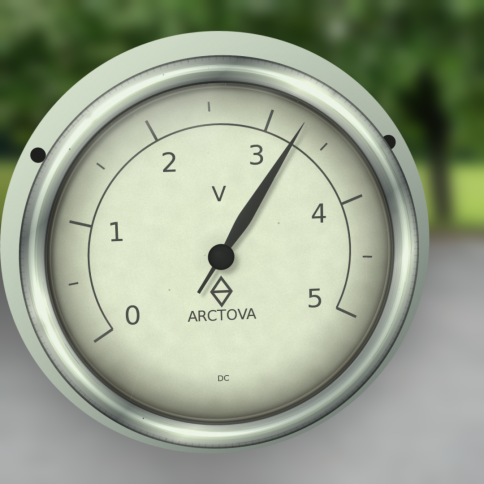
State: 3.25 V
